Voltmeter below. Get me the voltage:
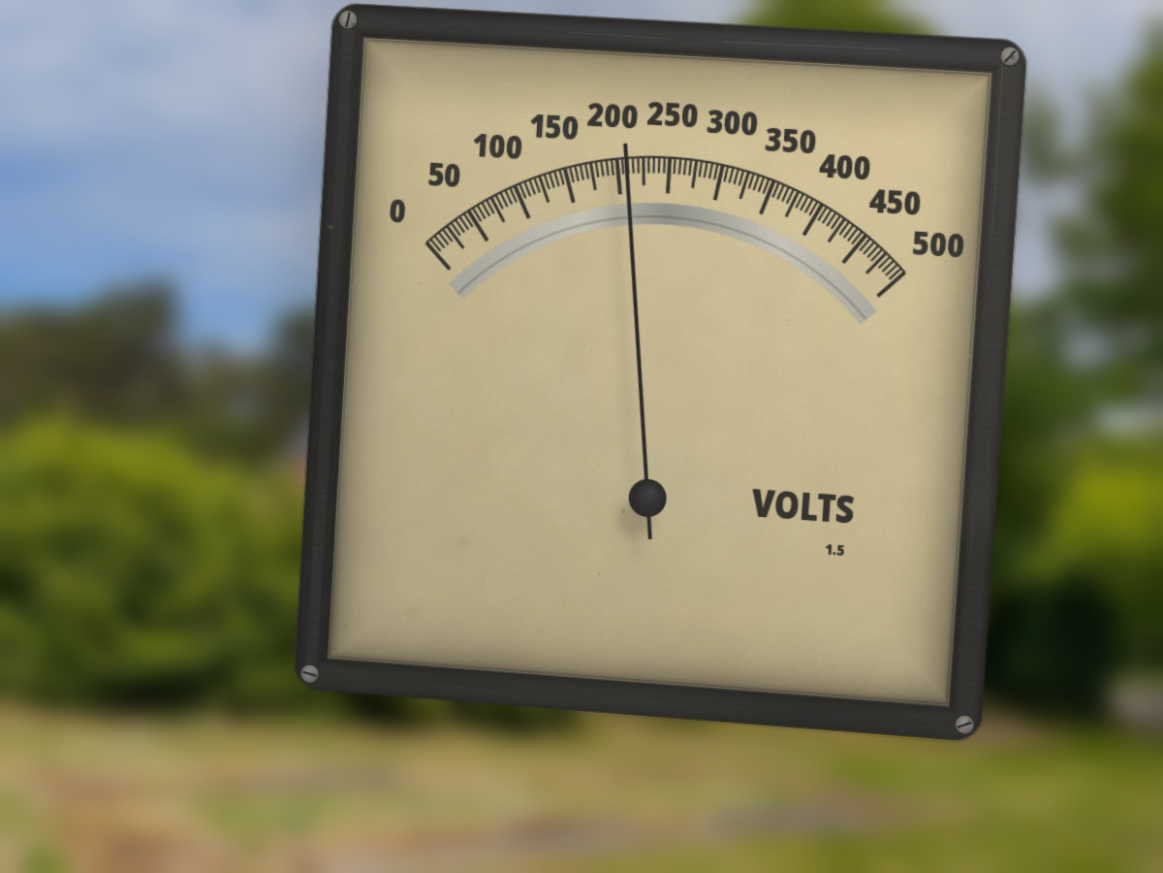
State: 210 V
